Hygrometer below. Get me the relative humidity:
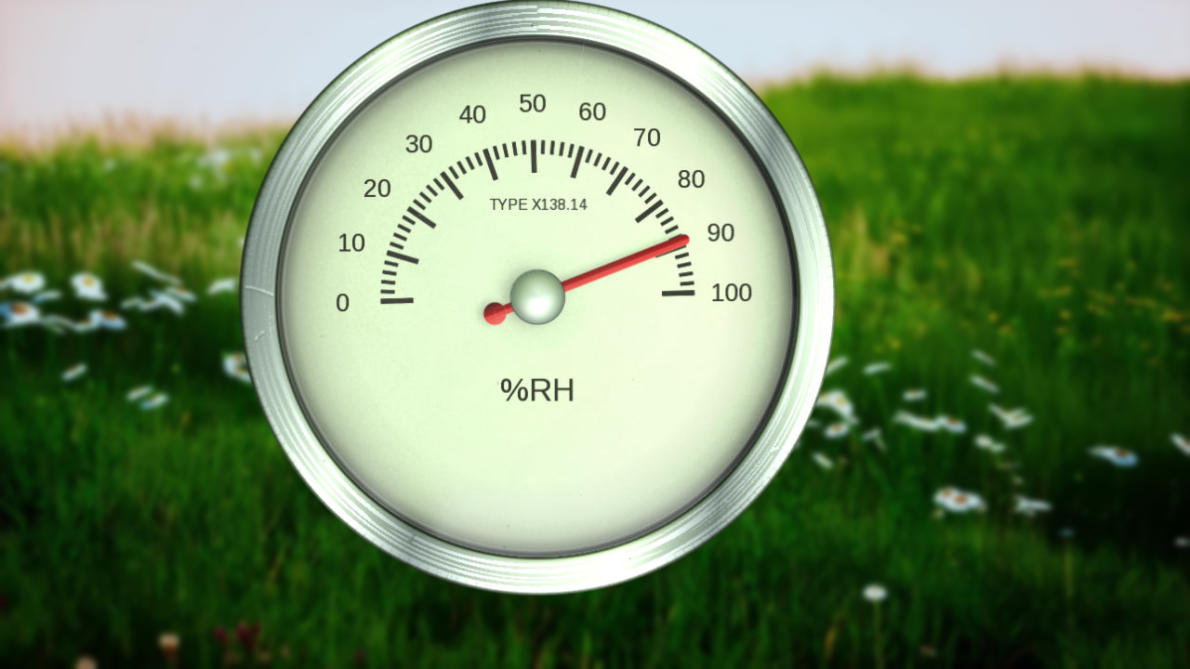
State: 89 %
